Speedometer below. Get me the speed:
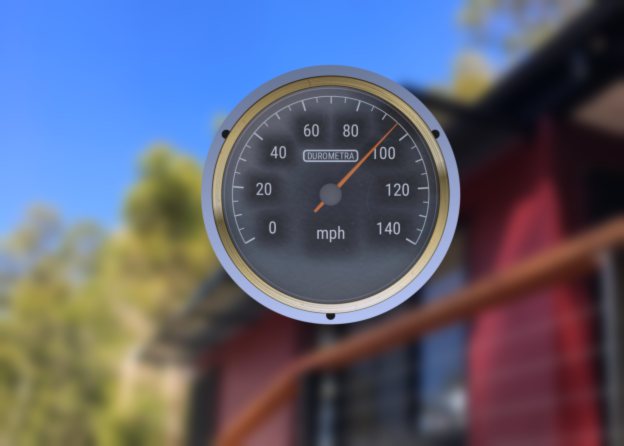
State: 95 mph
